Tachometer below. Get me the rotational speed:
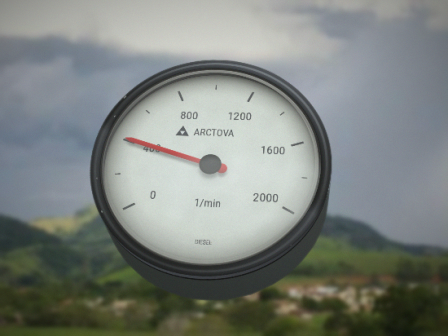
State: 400 rpm
